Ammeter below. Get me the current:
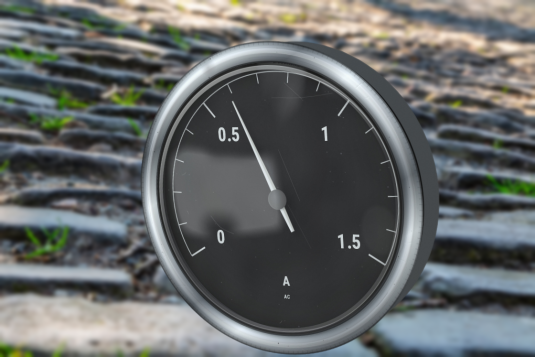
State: 0.6 A
